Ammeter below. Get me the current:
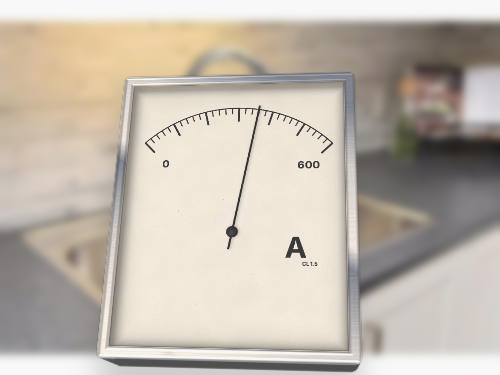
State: 360 A
